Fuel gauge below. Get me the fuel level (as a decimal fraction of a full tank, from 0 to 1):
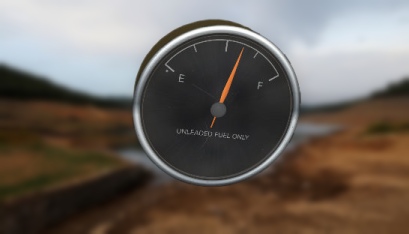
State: 0.625
